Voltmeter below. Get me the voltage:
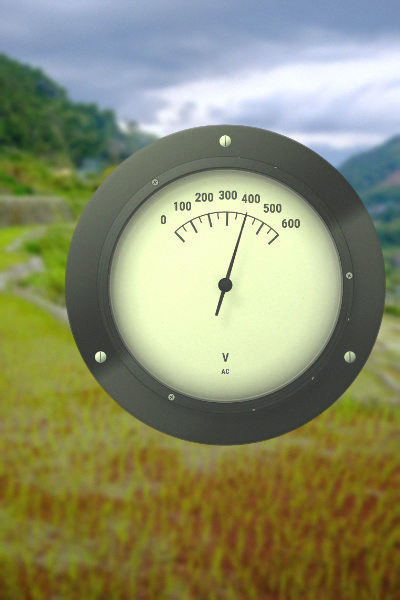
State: 400 V
